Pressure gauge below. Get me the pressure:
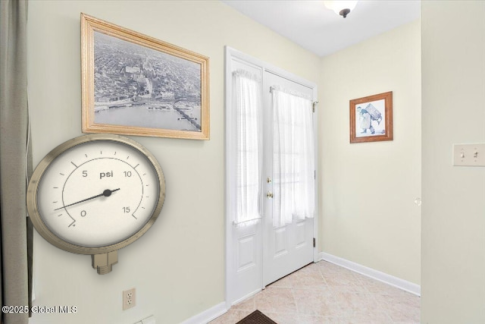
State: 1.5 psi
